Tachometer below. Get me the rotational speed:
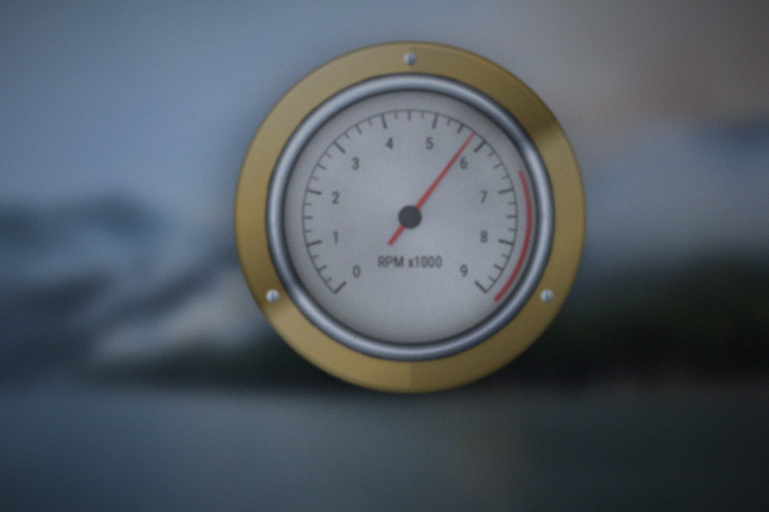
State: 5750 rpm
